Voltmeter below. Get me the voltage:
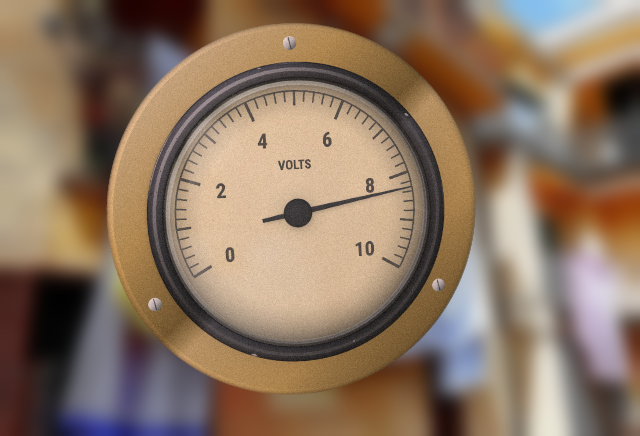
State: 8.3 V
